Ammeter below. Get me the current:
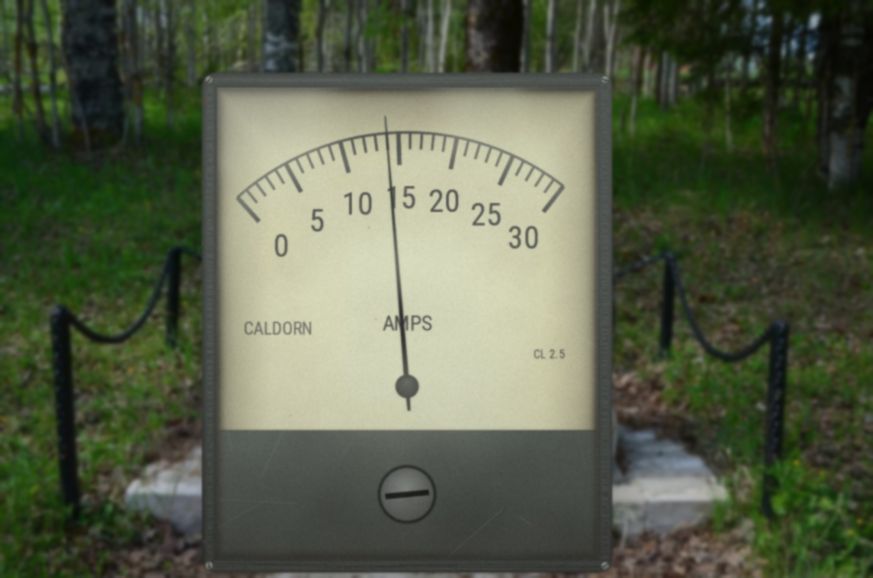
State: 14 A
